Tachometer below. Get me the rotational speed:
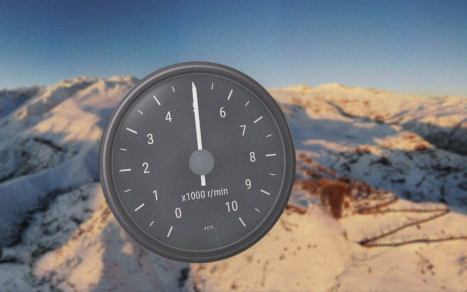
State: 5000 rpm
